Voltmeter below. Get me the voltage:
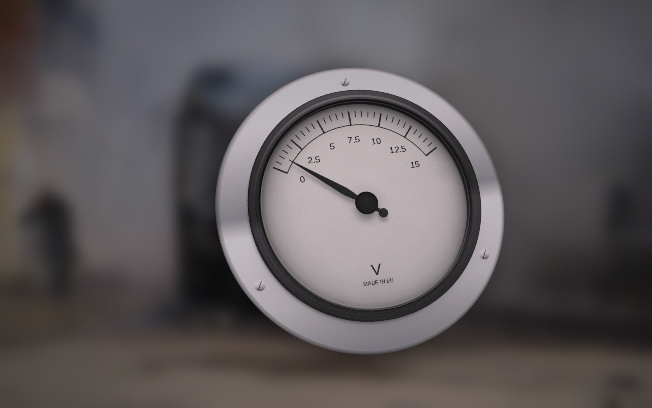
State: 1 V
